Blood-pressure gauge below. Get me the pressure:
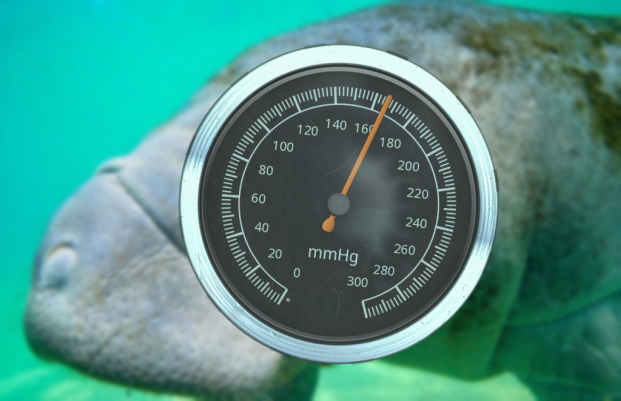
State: 166 mmHg
